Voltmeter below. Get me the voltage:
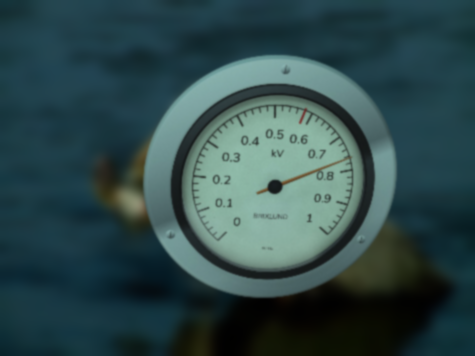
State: 0.76 kV
